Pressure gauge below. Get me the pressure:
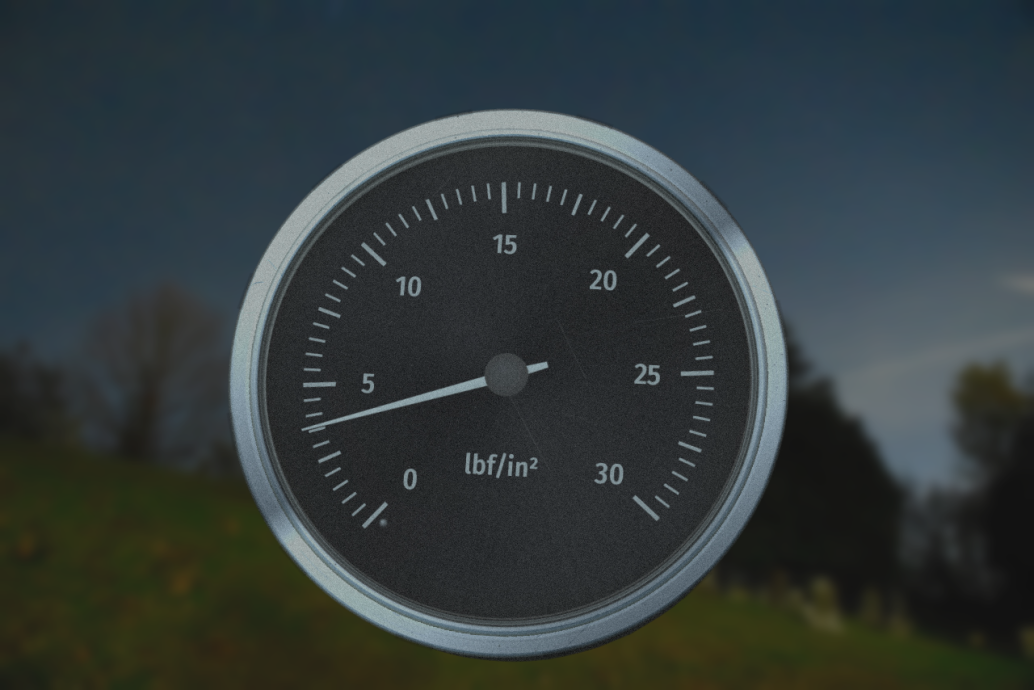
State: 3.5 psi
